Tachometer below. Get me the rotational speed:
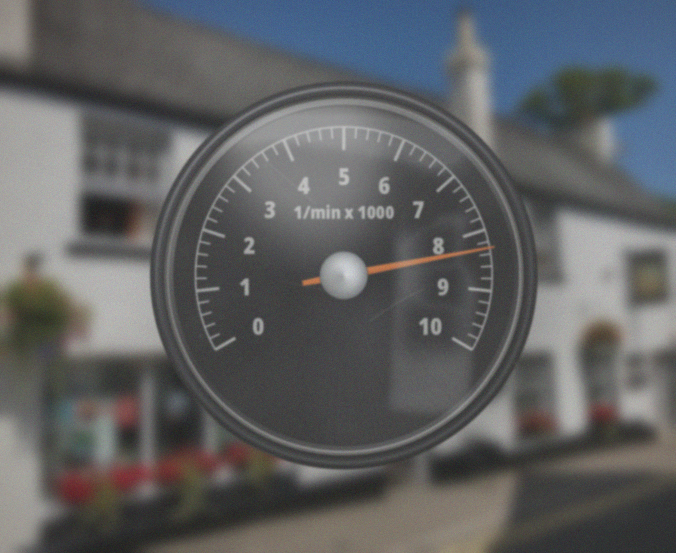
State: 8300 rpm
